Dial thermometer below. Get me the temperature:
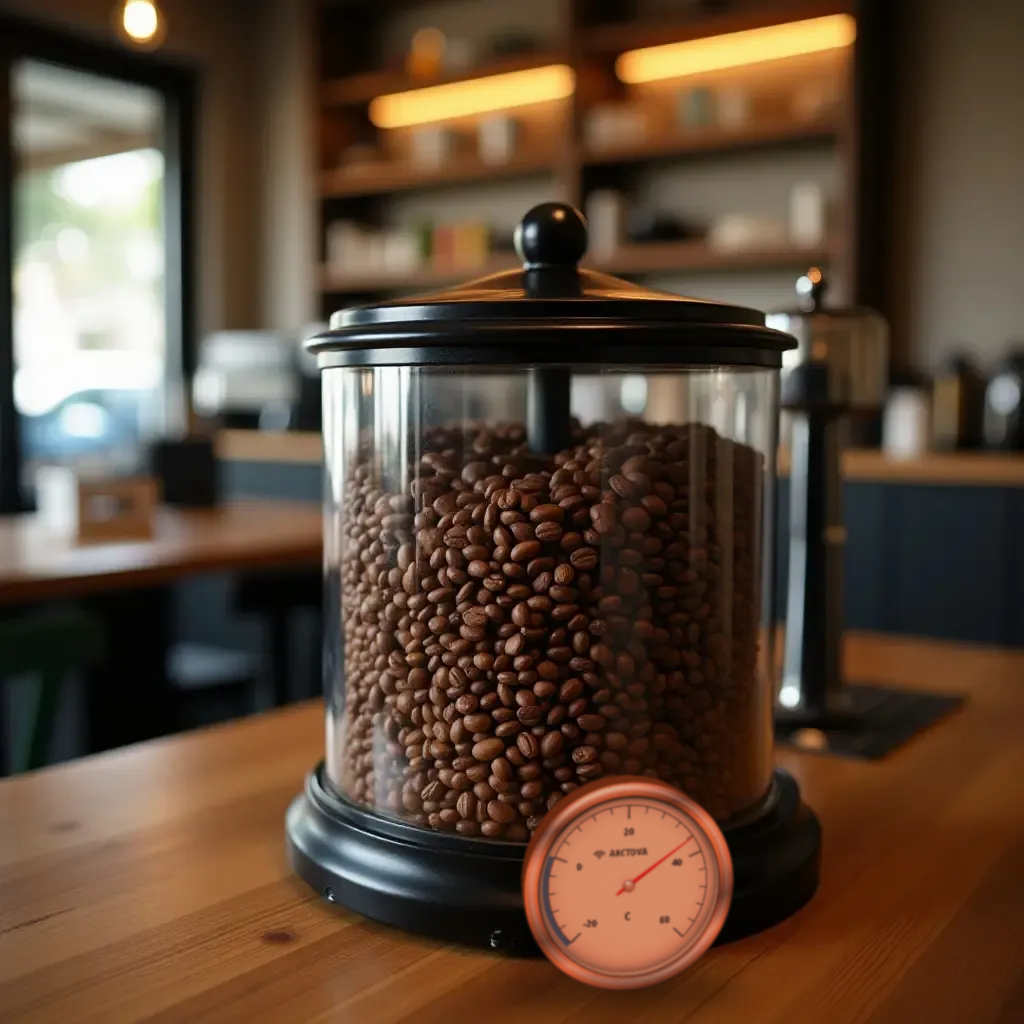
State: 36 °C
